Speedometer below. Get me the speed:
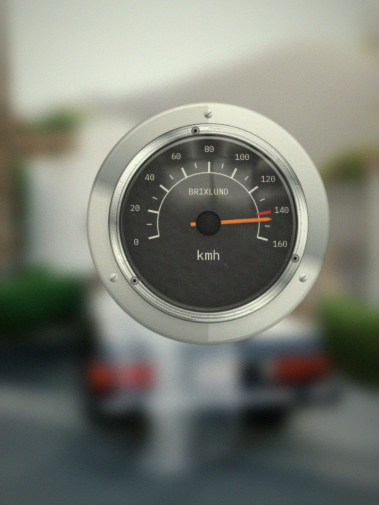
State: 145 km/h
